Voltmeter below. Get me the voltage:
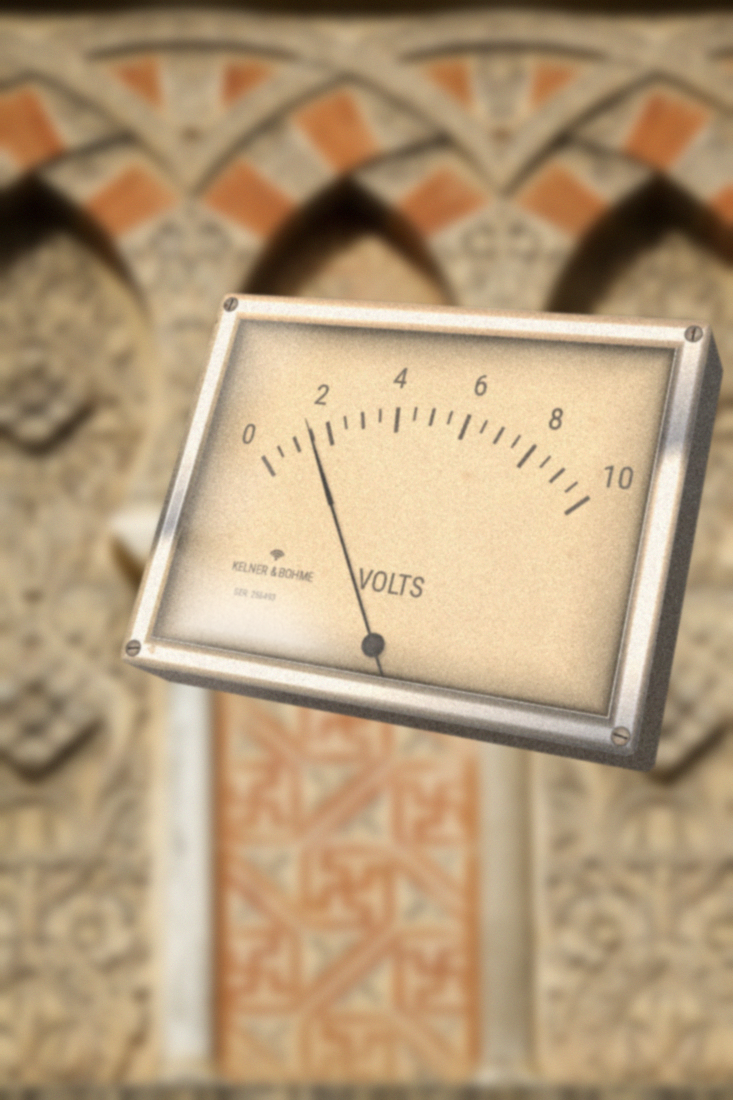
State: 1.5 V
